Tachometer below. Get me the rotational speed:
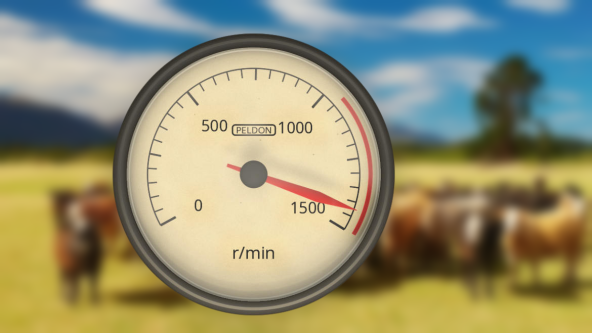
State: 1425 rpm
